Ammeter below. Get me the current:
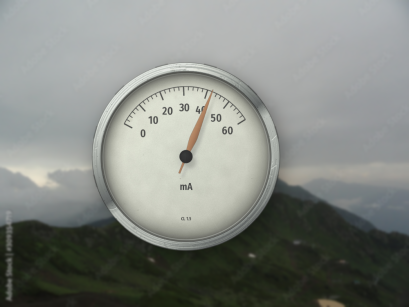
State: 42 mA
